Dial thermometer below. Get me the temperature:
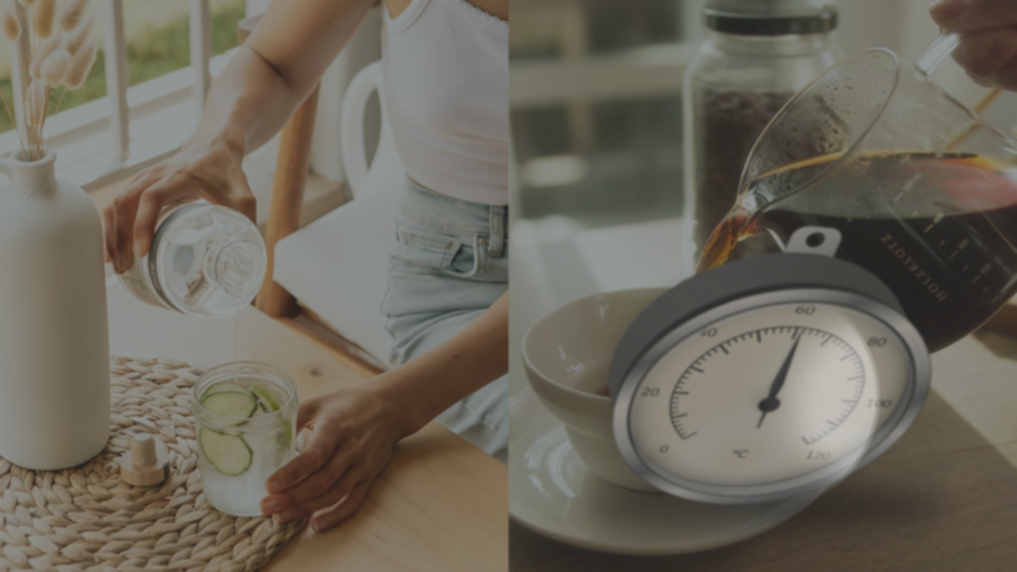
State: 60 °C
